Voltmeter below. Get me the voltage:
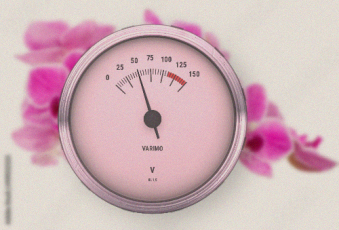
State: 50 V
